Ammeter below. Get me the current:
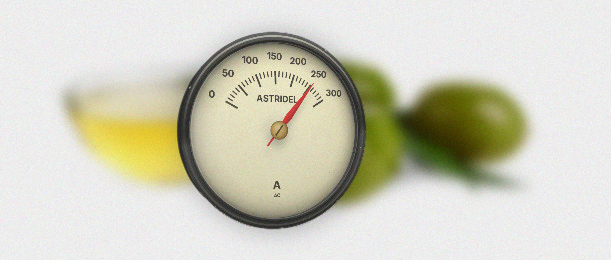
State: 250 A
